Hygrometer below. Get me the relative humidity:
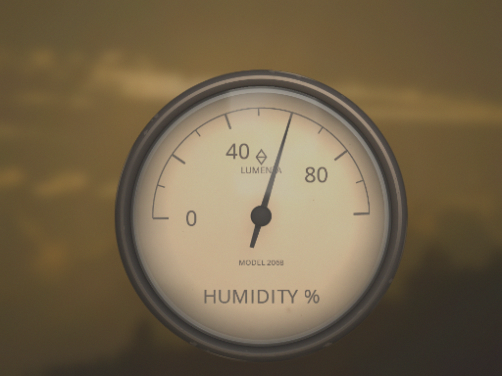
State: 60 %
